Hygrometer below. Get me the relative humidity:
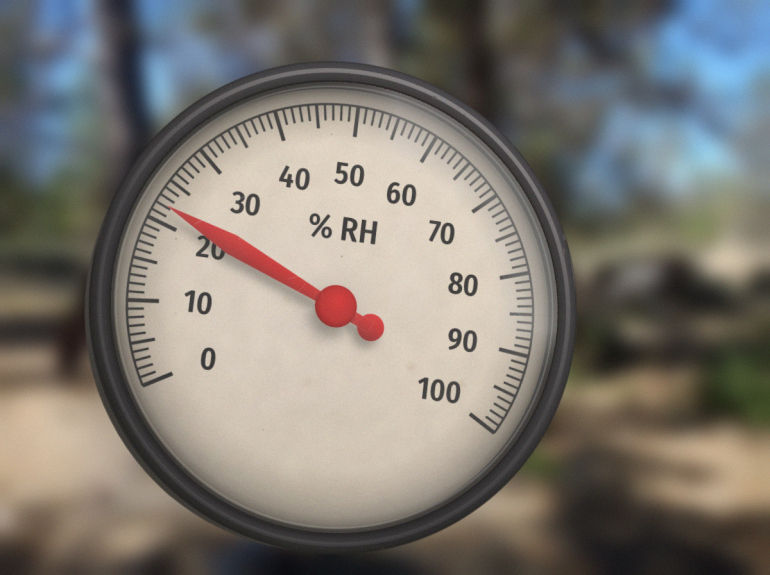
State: 22 %
